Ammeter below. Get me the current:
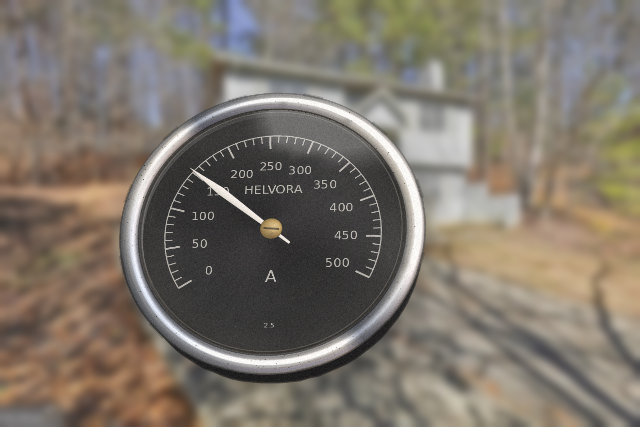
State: 150 A
